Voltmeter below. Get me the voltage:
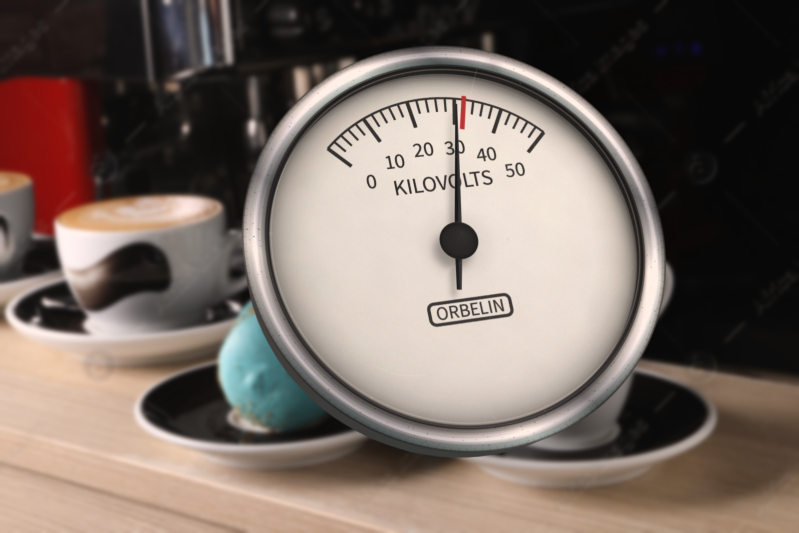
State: 30 kV
